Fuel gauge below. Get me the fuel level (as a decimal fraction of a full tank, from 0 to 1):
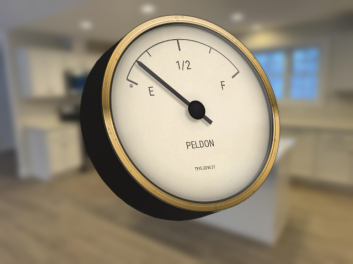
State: 0.125
